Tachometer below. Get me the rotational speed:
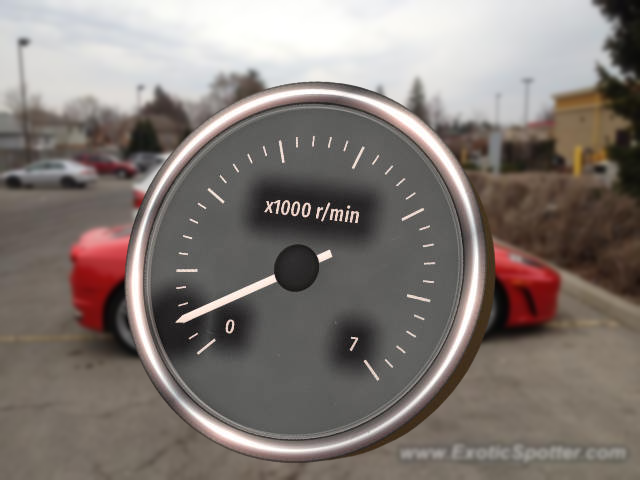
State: 400 rpm
